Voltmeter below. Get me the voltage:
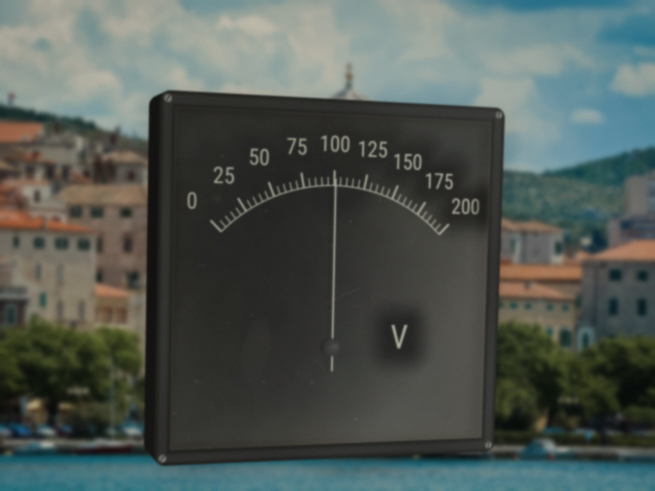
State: 100 V
